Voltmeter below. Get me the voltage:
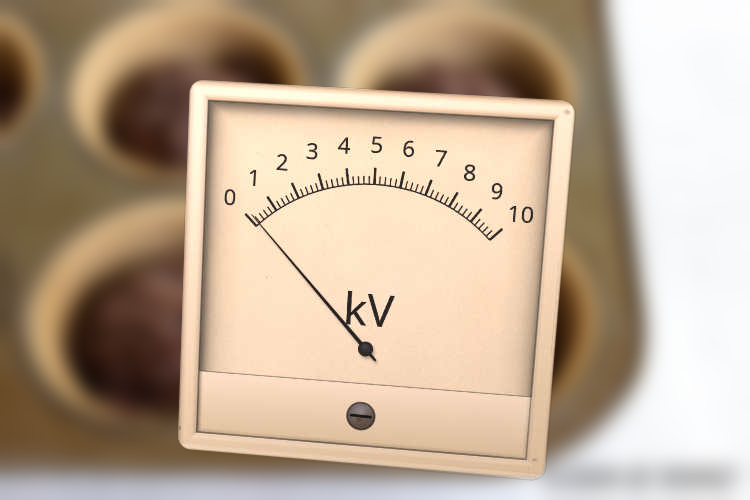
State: 0.2 kV
